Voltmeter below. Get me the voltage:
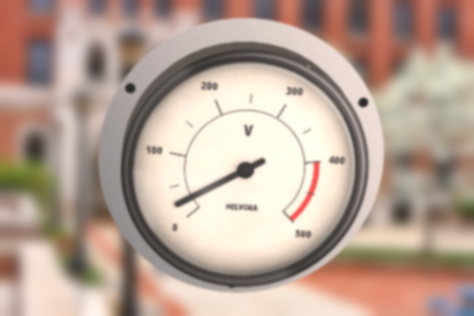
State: 25 V
